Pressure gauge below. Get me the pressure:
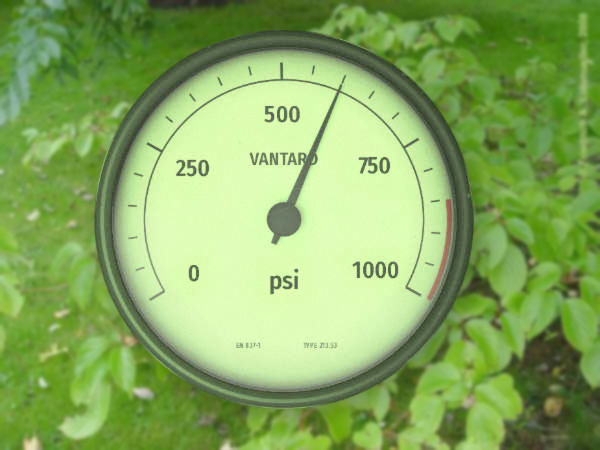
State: 600 psi
